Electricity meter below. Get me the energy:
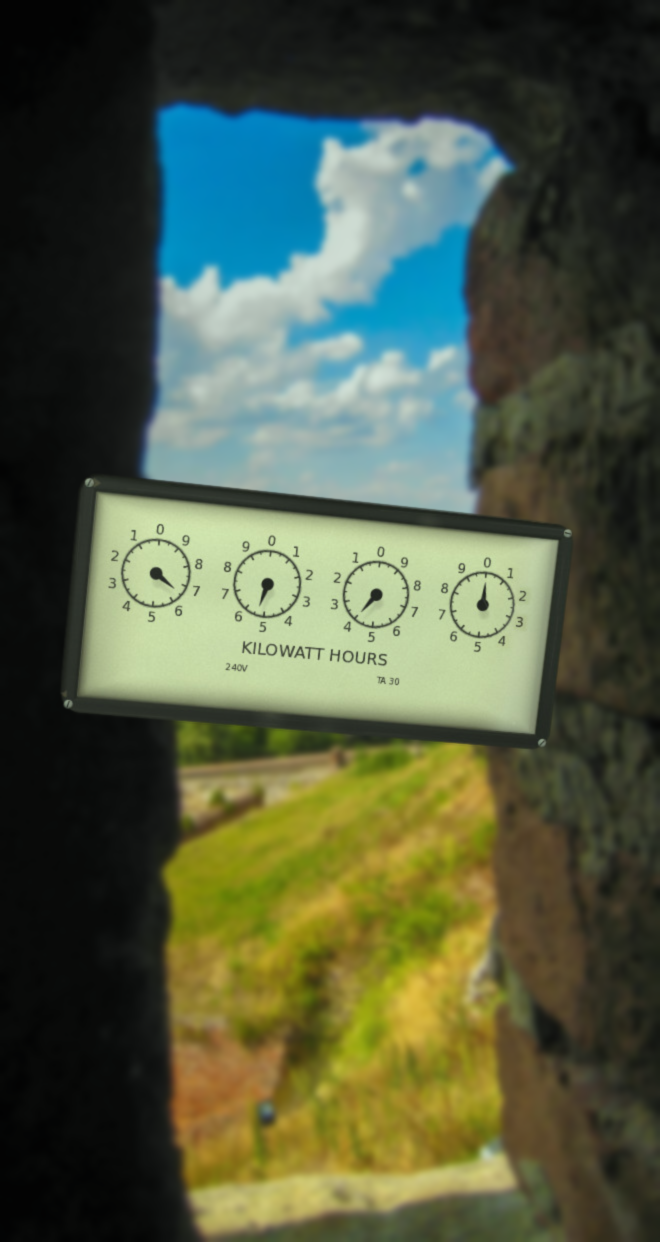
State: 6540 kWh
